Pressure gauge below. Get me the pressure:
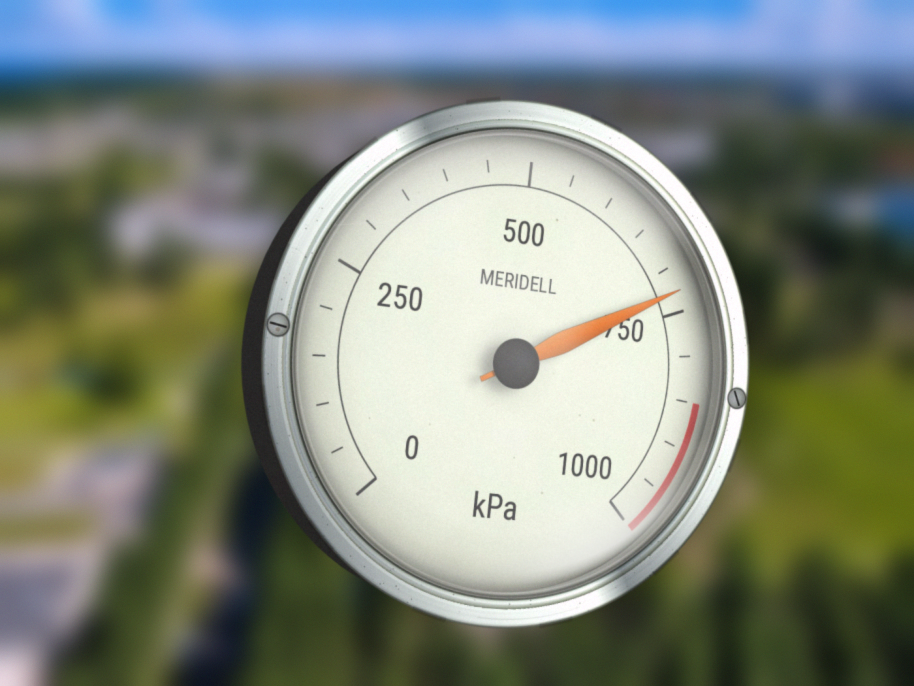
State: 725 kPa
